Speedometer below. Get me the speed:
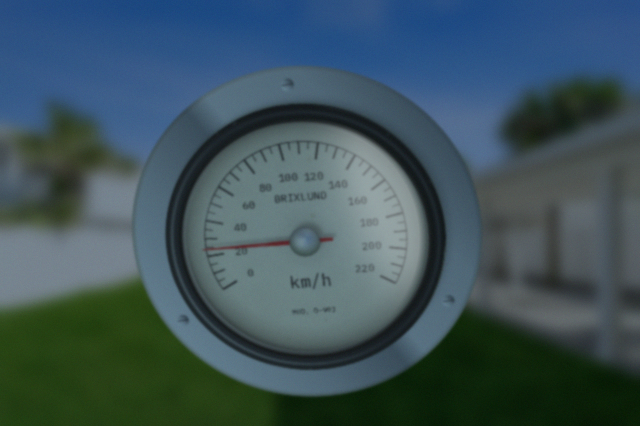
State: 25 km/h
